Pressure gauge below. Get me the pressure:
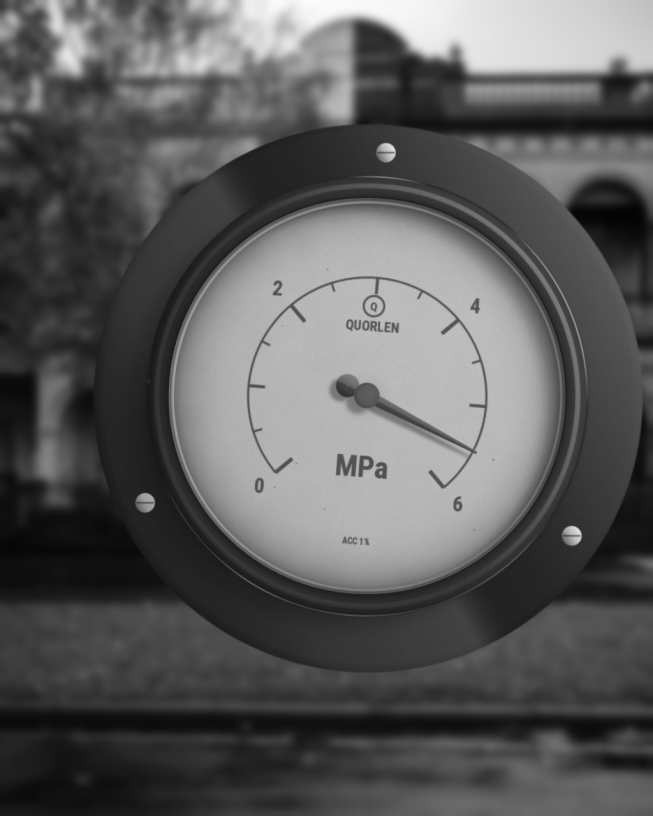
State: 5.5 MPa
